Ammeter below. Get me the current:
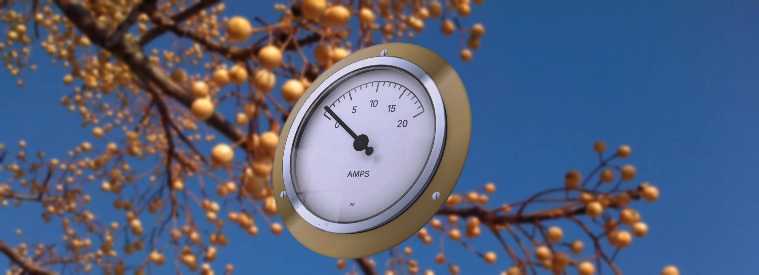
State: 1 A
